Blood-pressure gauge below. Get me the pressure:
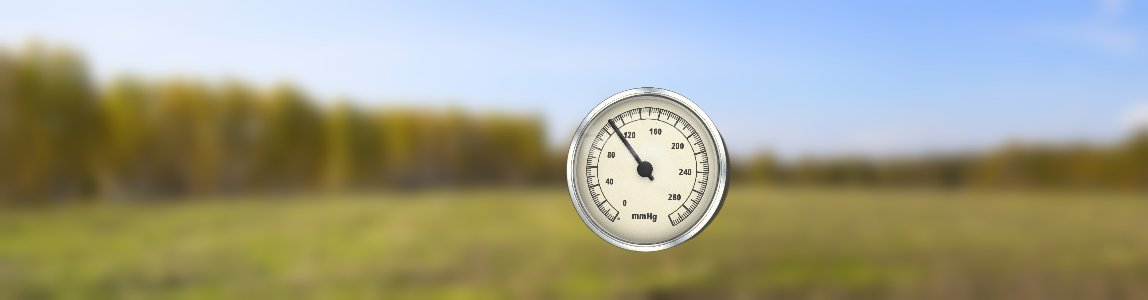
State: 110 mmHg
